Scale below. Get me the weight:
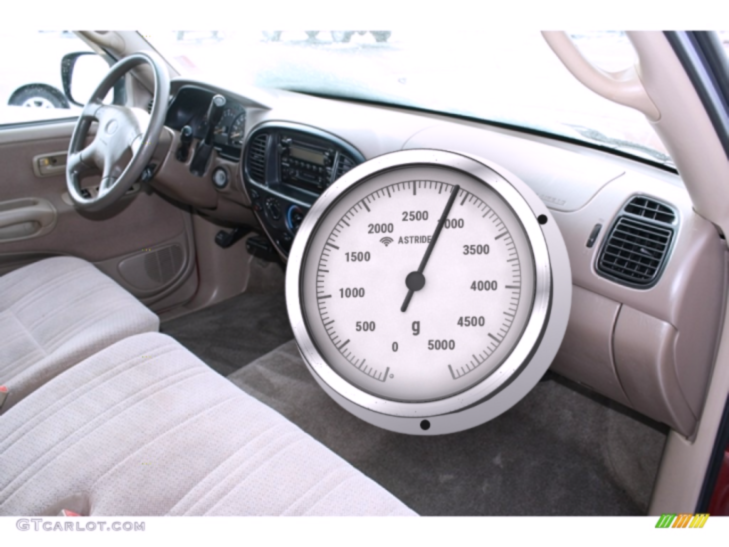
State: 2900 g
